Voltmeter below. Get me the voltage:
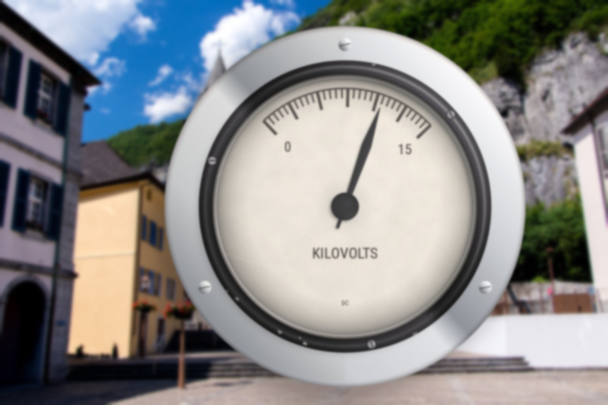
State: 10.5 kV
